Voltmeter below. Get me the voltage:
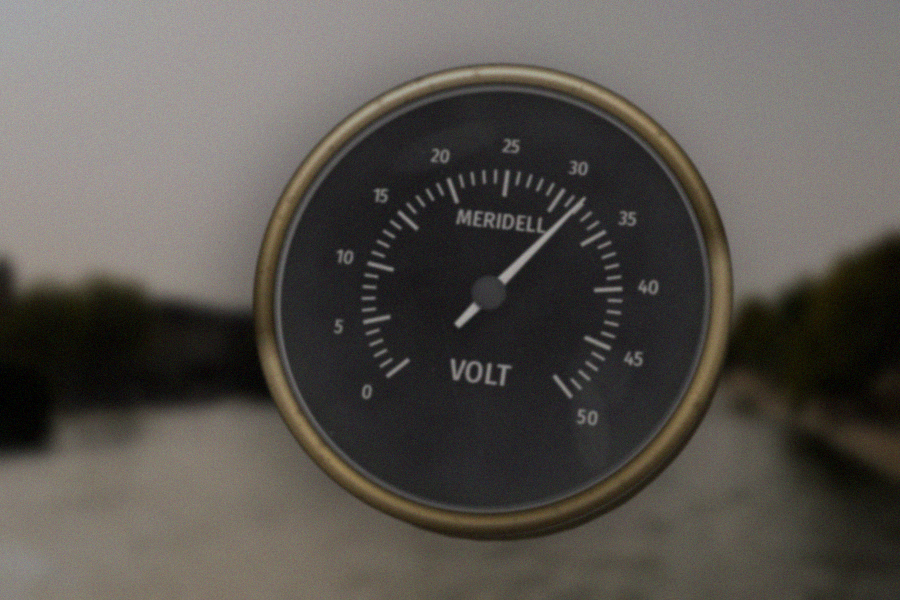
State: 32 V
